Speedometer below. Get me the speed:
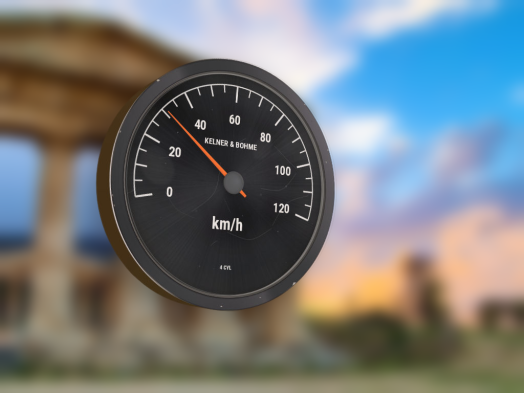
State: 30 km/h
